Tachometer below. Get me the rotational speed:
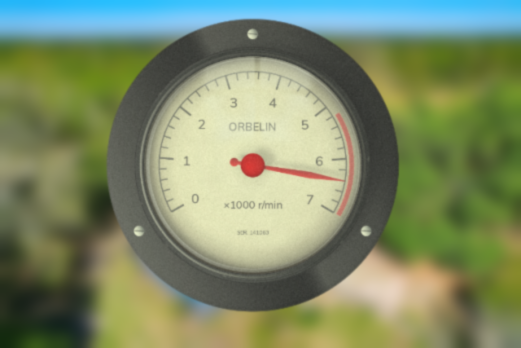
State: 6400 rpm
